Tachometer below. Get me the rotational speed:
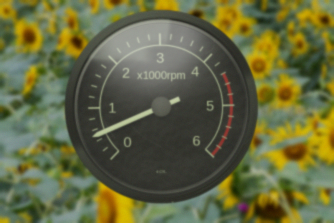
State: 500 rpm
